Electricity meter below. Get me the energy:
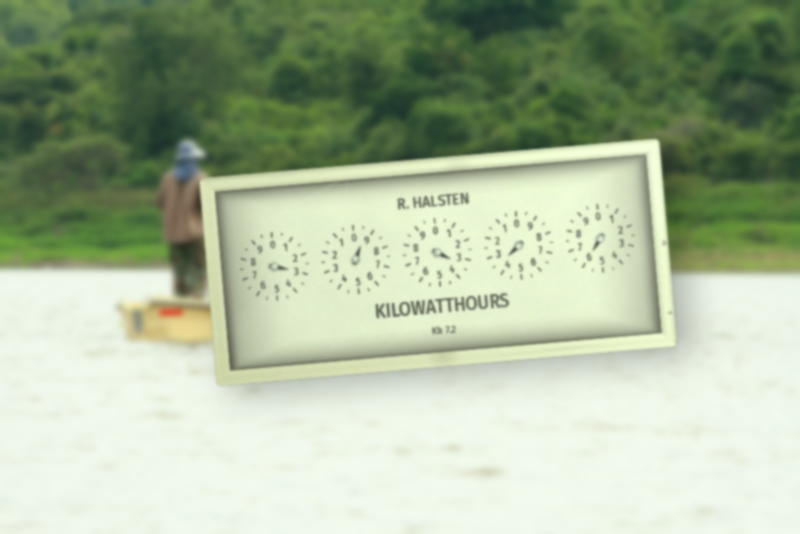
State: 29336 kWh
